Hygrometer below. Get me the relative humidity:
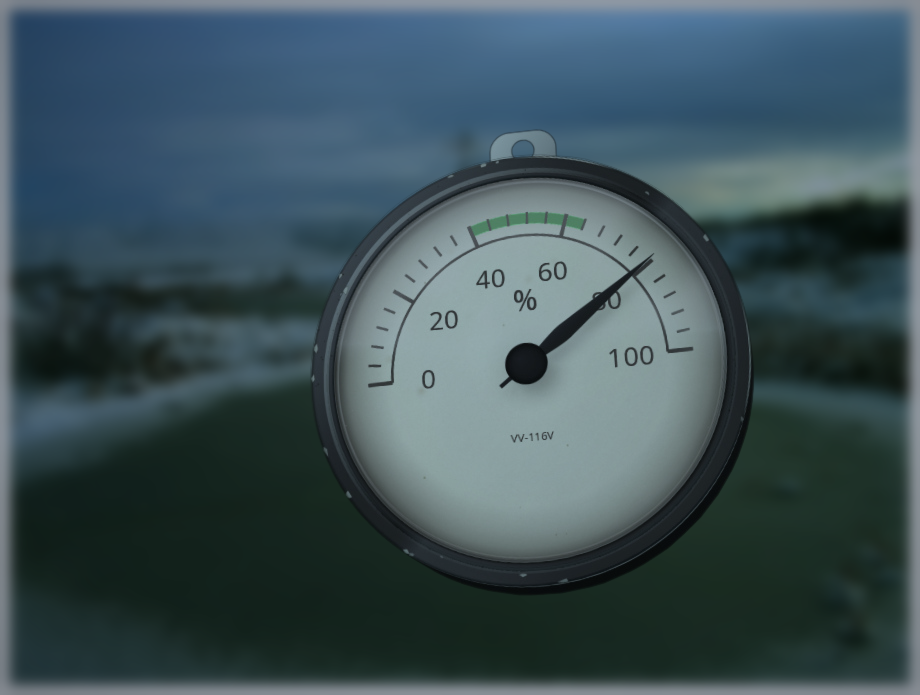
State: 80 %
